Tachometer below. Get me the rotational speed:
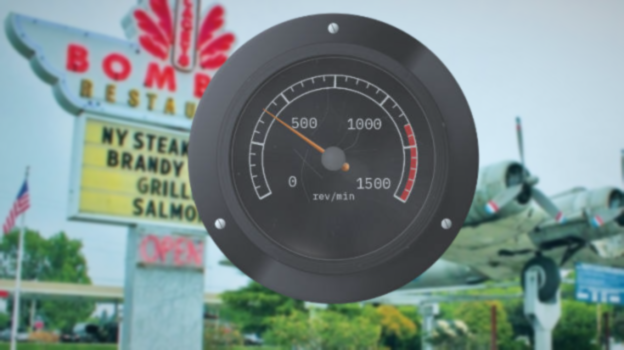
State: 400 rpm
